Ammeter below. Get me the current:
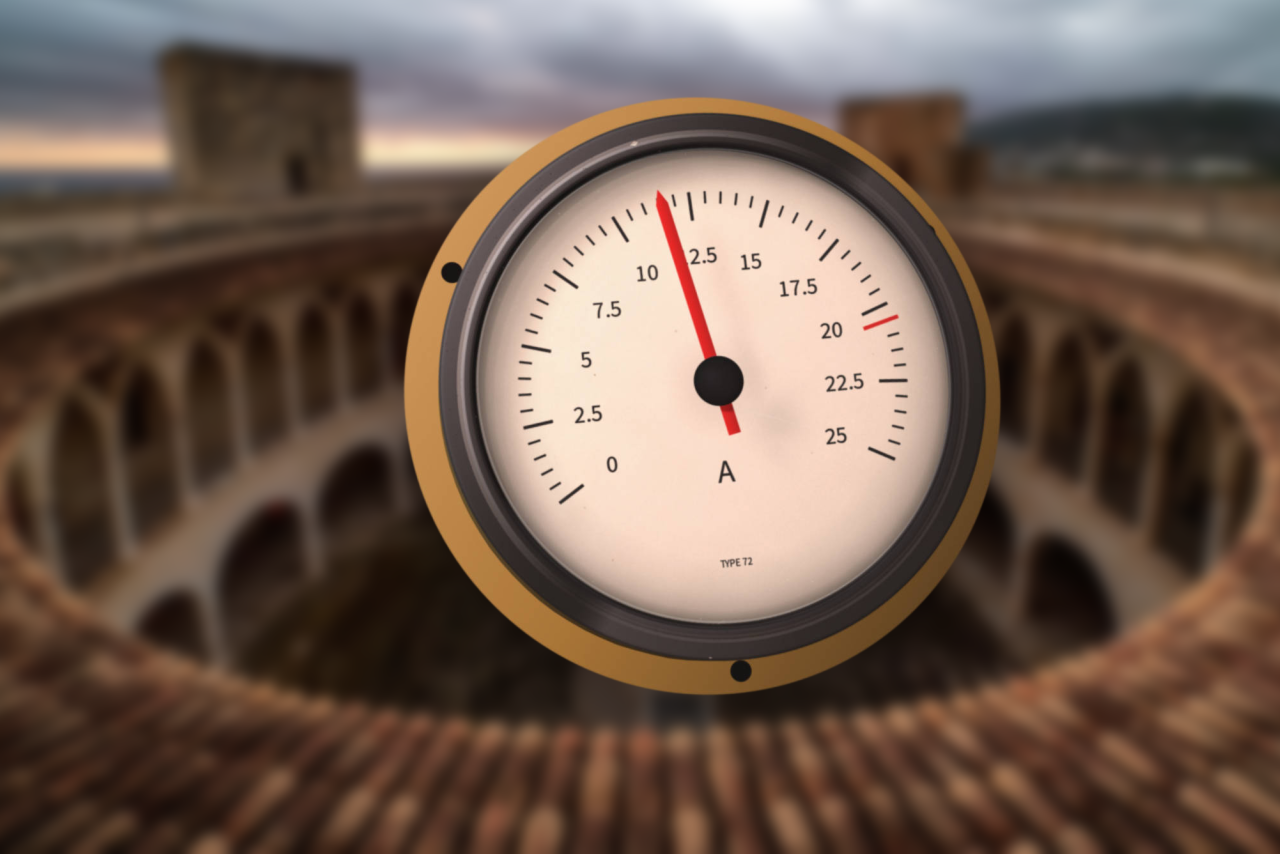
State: 11.5 A
